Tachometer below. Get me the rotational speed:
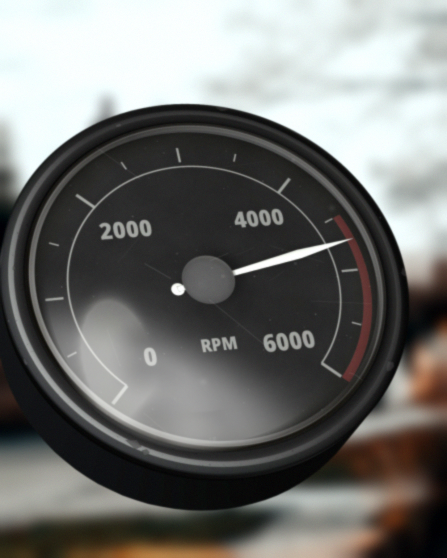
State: 4750 rpm
